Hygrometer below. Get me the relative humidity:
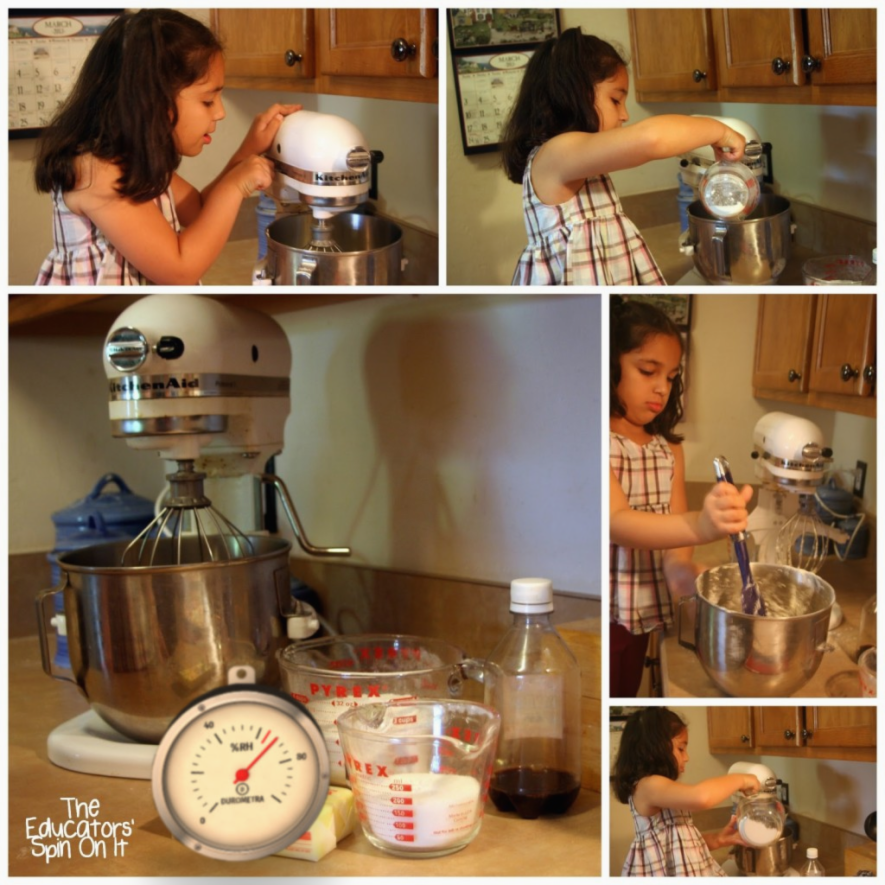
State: 68 %
